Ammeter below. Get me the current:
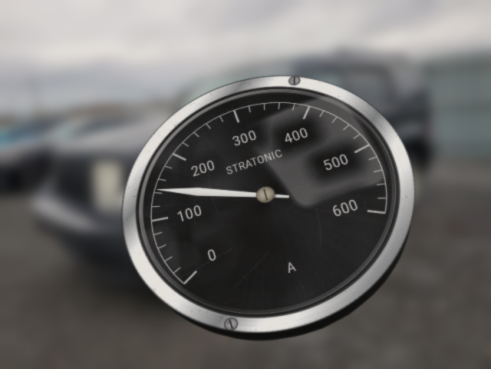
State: 140 A
